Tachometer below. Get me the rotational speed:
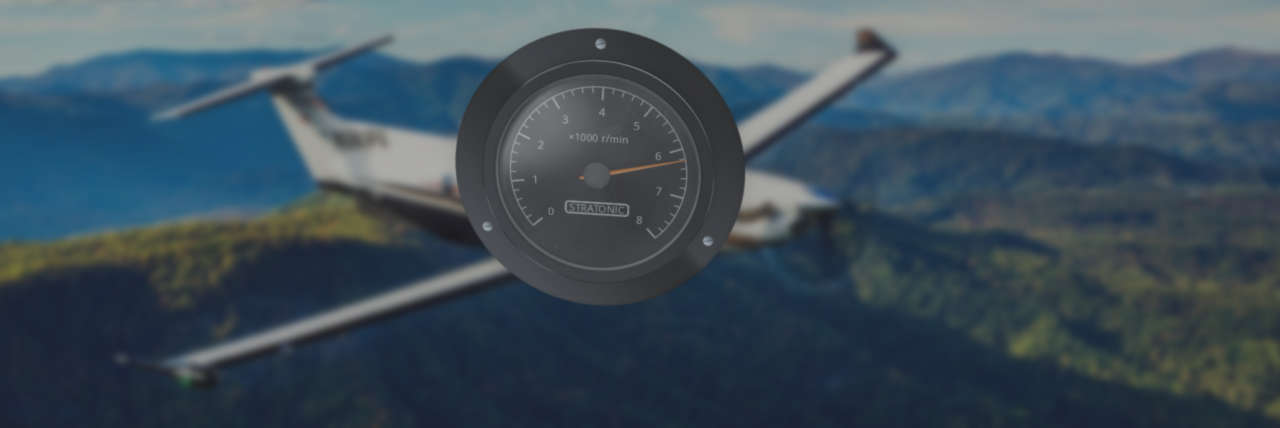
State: 6200 rpm
